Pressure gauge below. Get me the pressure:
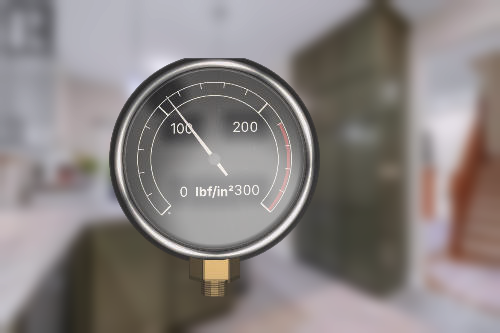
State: 110 psi
